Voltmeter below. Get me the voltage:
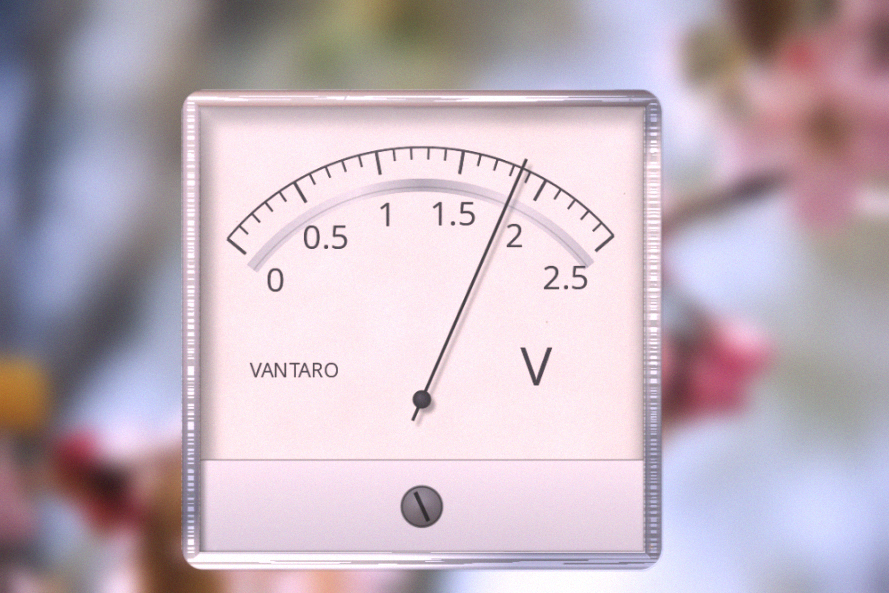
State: 1.85 V
